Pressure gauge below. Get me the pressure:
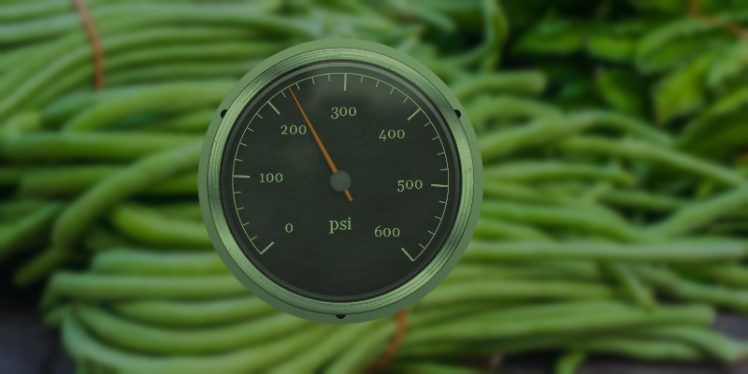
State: 230 psi
